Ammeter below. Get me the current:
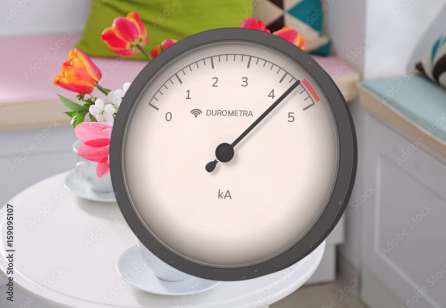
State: 4.4 kA
